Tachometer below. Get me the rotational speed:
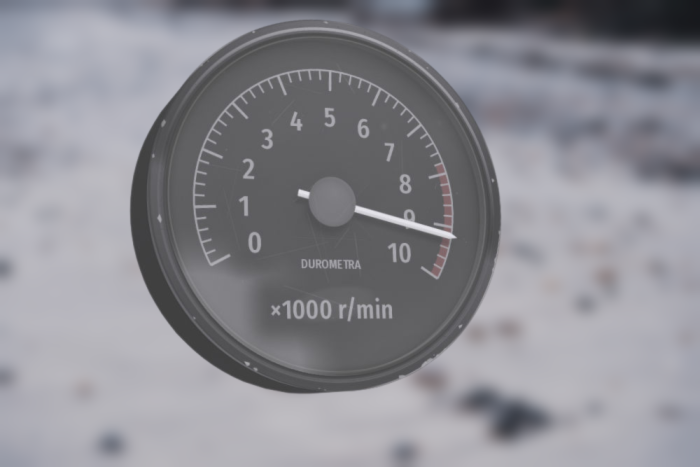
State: 9200 rpm
